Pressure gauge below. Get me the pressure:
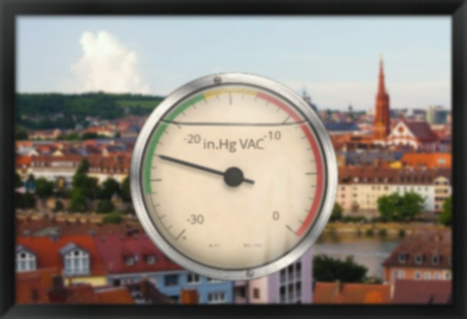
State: -23 inHg
